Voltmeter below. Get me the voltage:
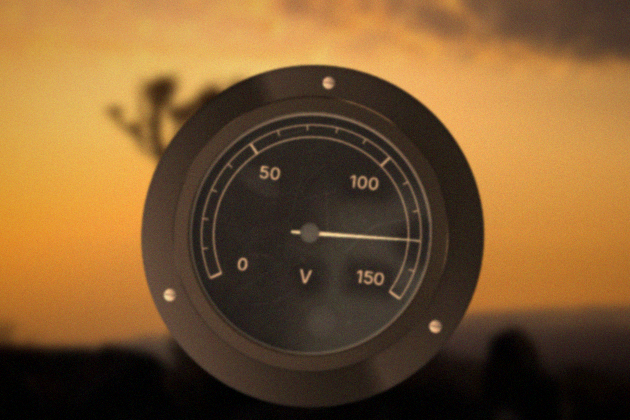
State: 130 V
